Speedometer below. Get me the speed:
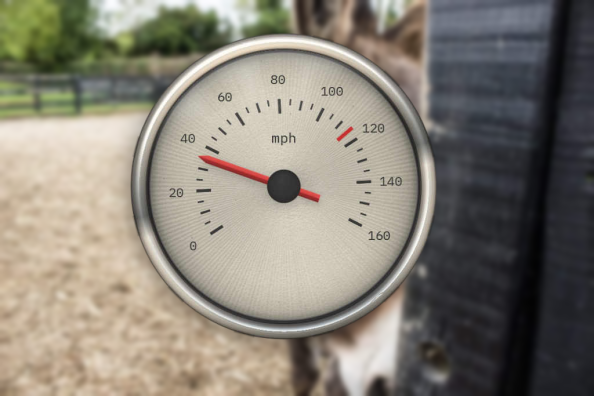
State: 35 mph
